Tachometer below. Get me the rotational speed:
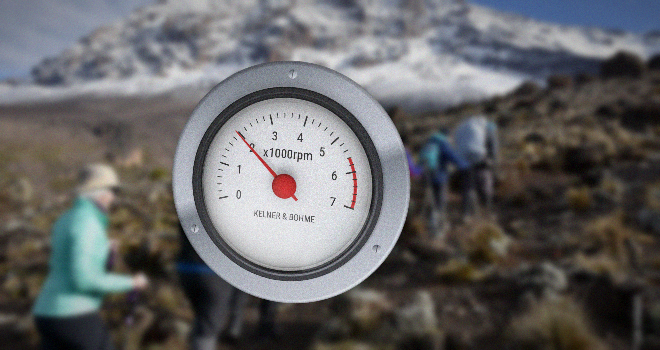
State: 2000 rpm
